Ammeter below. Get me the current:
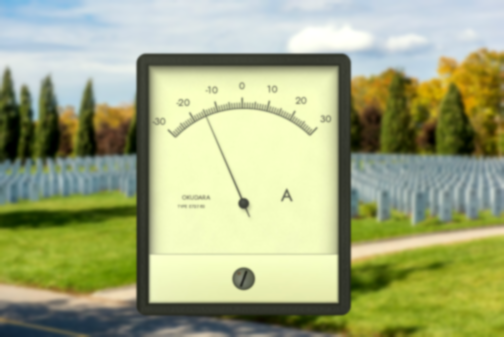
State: -15 A
